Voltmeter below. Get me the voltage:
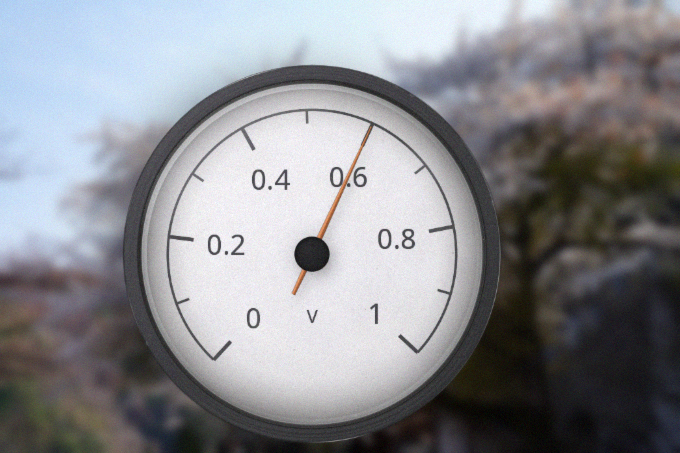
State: 0.6 V
